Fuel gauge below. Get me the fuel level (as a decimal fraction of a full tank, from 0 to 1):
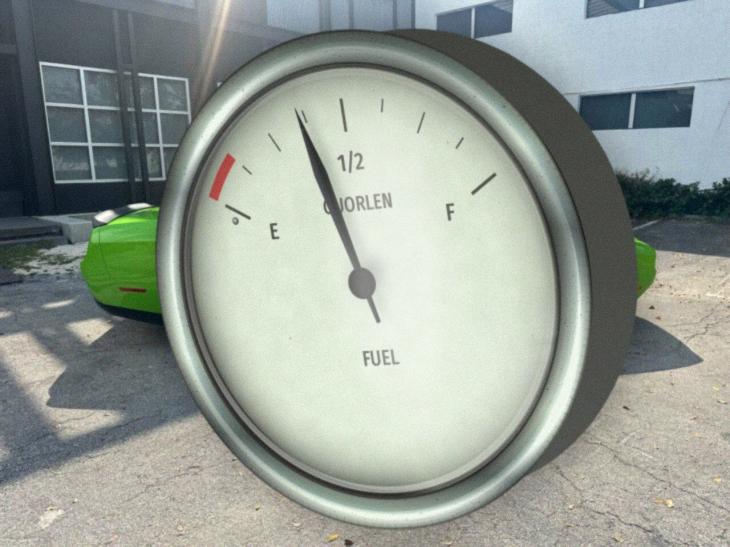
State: 0.375
